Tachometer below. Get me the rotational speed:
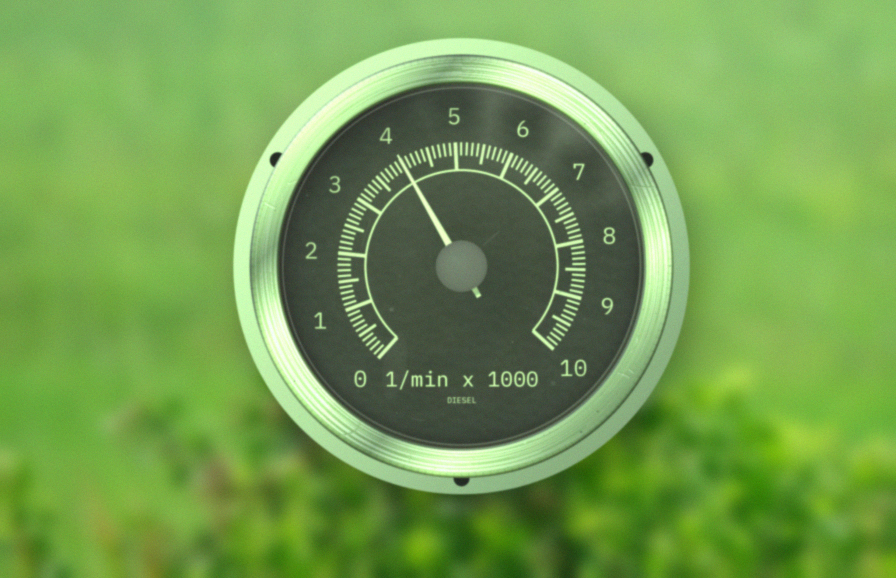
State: 4000 rpm
